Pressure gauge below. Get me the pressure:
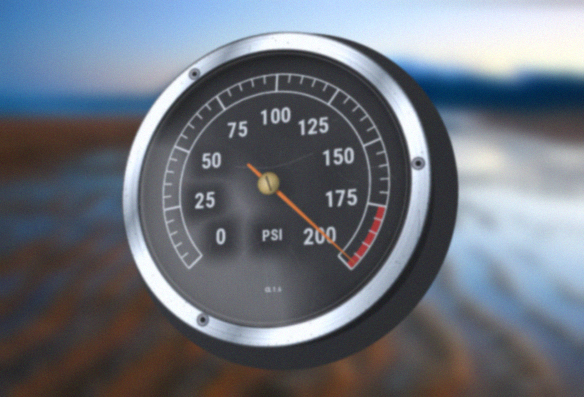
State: 197.5 psi
